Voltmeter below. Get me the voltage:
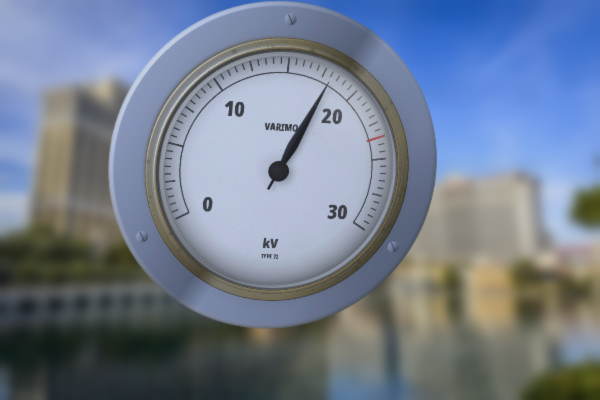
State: 18 kV
